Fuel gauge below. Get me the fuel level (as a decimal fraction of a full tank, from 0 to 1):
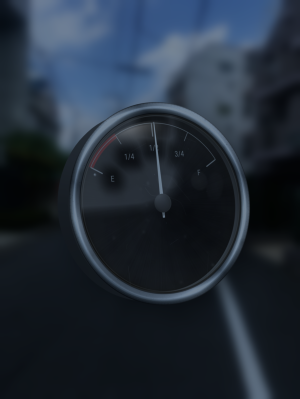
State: 0.5
